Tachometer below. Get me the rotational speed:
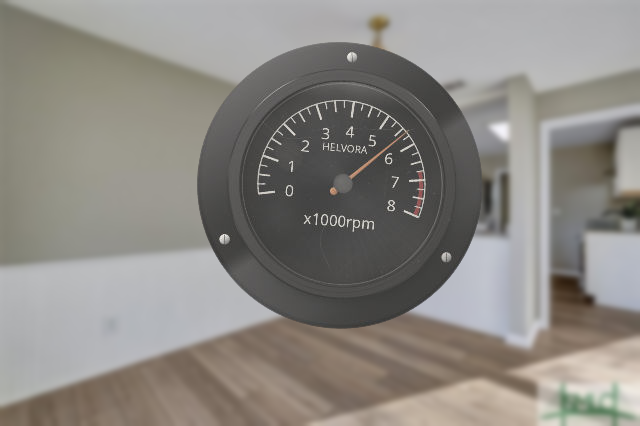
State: 5625 rpm
